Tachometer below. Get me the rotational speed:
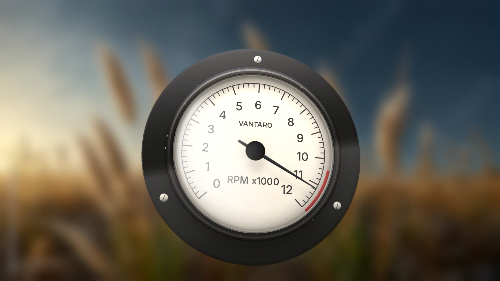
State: 11200 rpm
